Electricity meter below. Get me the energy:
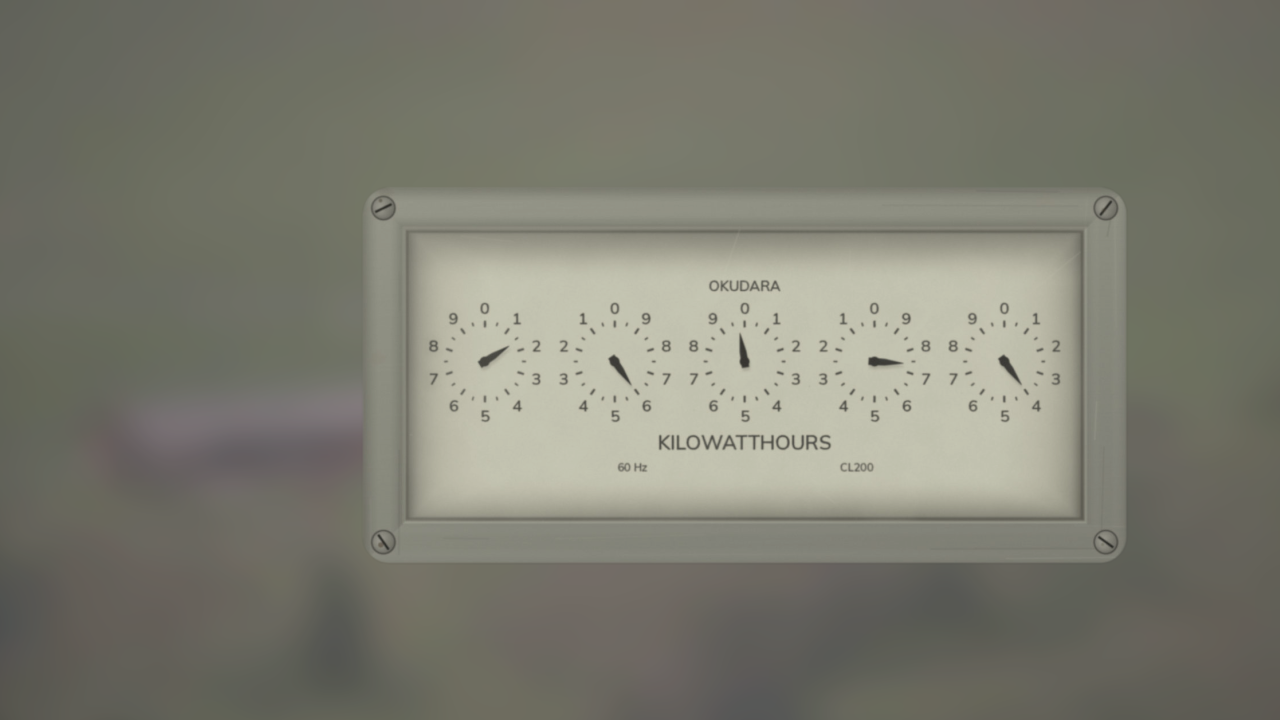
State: 15974 kWh
